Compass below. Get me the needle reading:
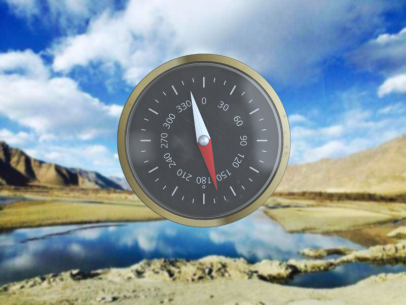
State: 165 °
